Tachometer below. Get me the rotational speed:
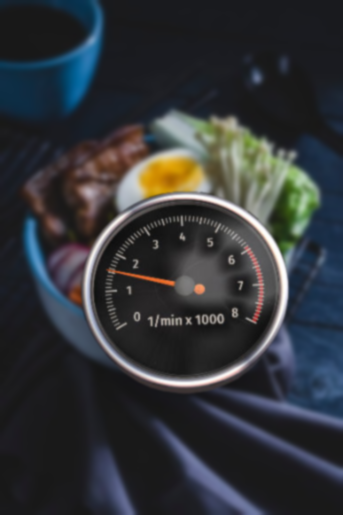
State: 1500 rpm
